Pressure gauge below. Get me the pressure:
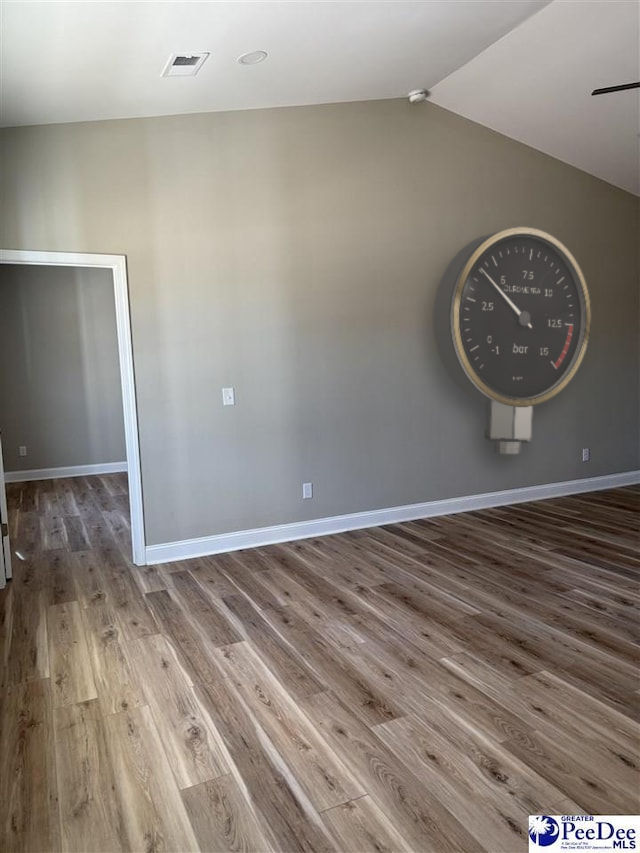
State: 4 bar
